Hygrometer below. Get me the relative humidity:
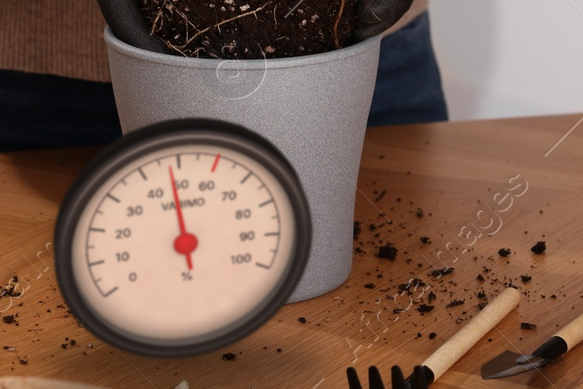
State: 47.5 %
